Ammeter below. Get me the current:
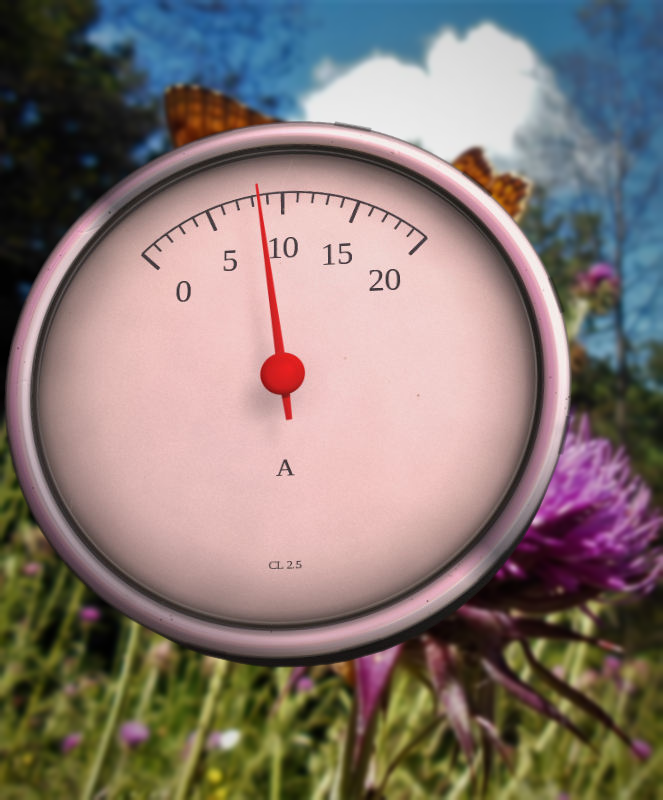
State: 8.5 A
